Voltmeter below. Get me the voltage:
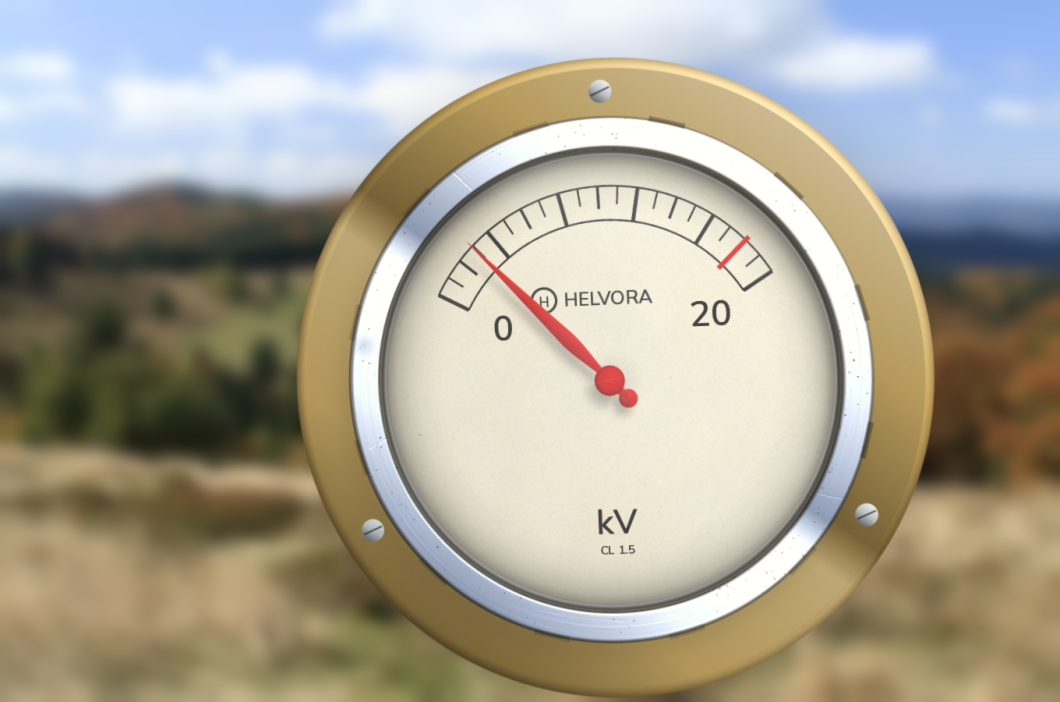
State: 3 kV
